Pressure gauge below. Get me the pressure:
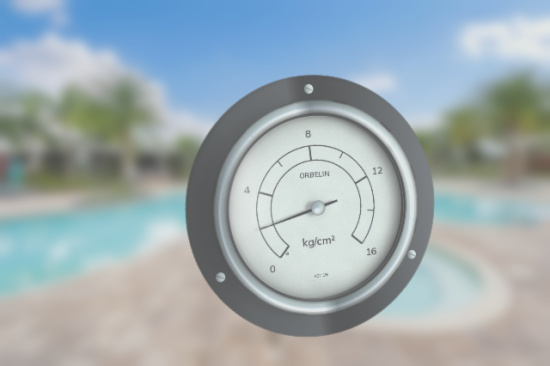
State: 2 kg/cm²
